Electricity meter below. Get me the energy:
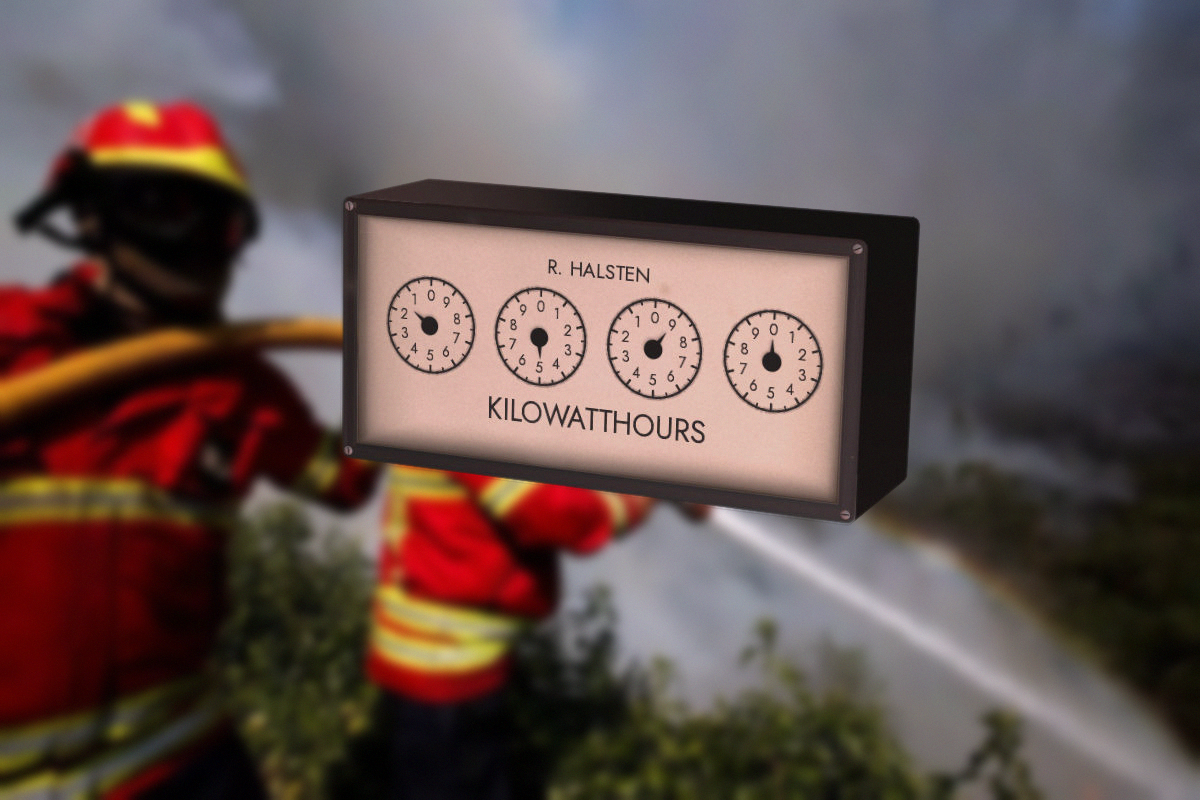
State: 1490 kWh
